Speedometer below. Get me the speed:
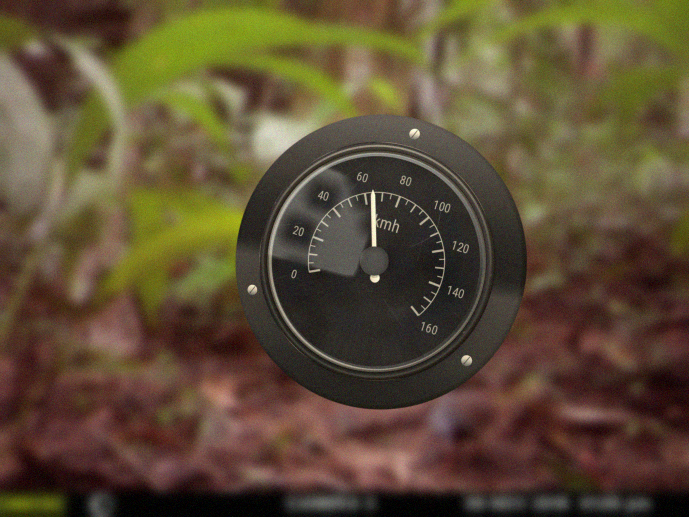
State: 65 km/h
